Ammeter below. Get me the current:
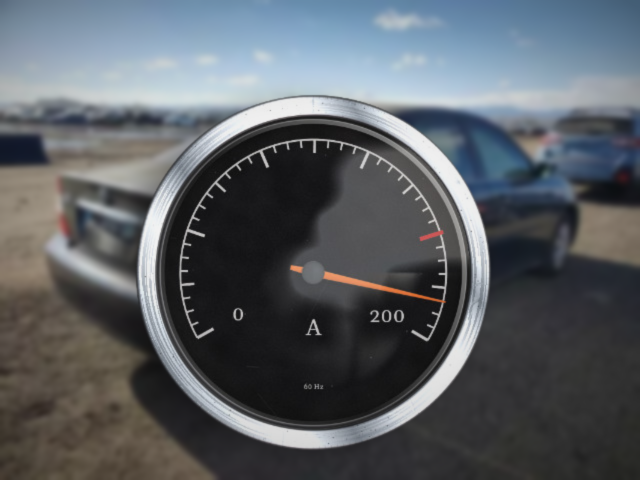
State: 185 A
